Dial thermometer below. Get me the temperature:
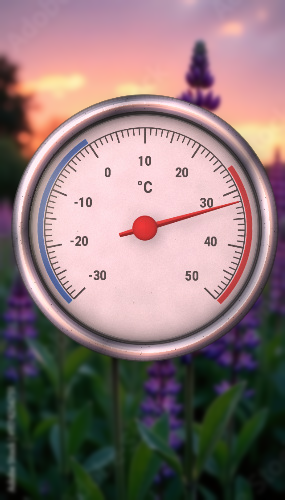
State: 32 °C
